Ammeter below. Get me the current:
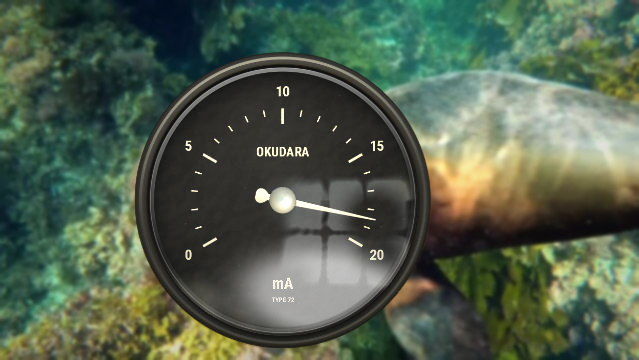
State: 18.5 mA
